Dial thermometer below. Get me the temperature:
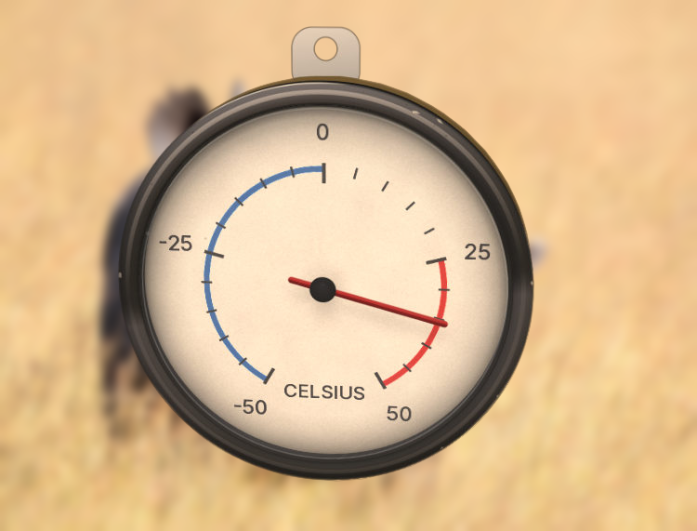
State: 35 °C
